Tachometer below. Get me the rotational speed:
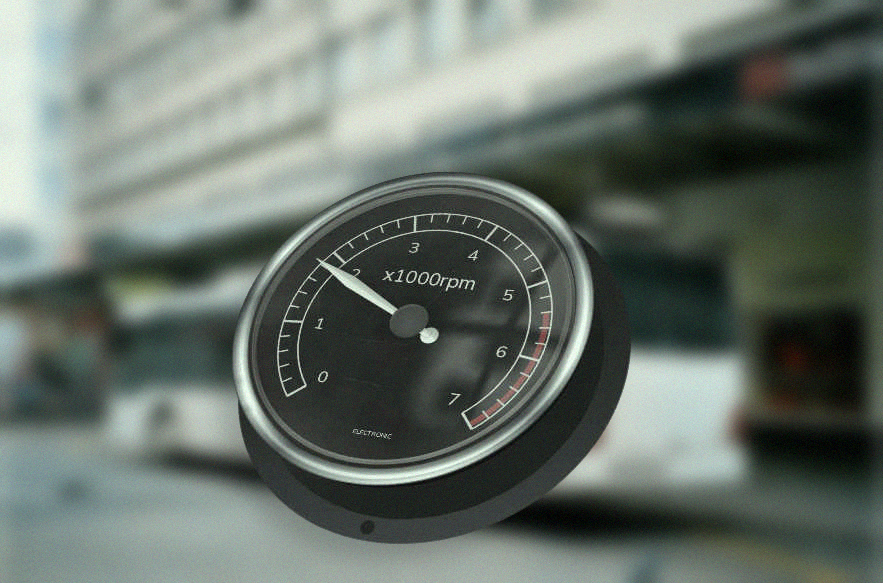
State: 1800 rpm
